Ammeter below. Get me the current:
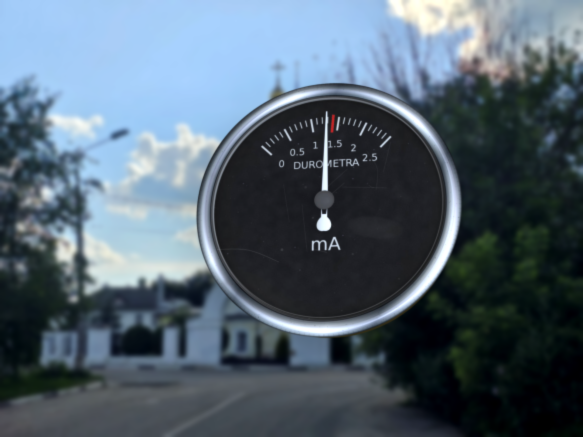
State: 1.3 mA
